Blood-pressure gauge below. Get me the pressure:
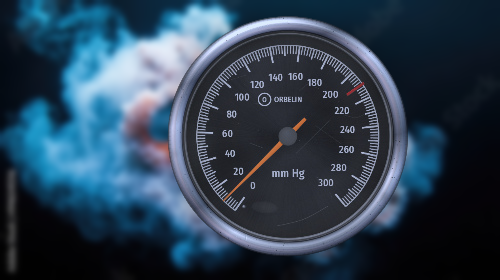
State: 10 mmHg
